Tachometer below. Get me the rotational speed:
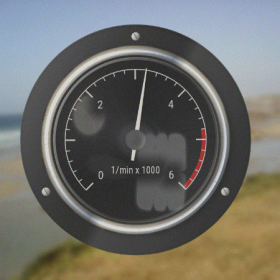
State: 3200 rpm
